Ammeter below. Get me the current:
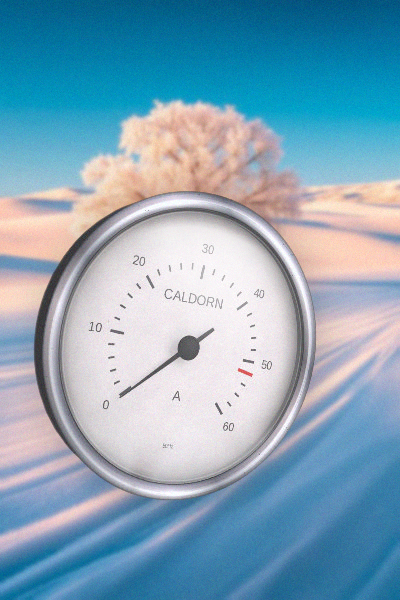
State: 0 A
